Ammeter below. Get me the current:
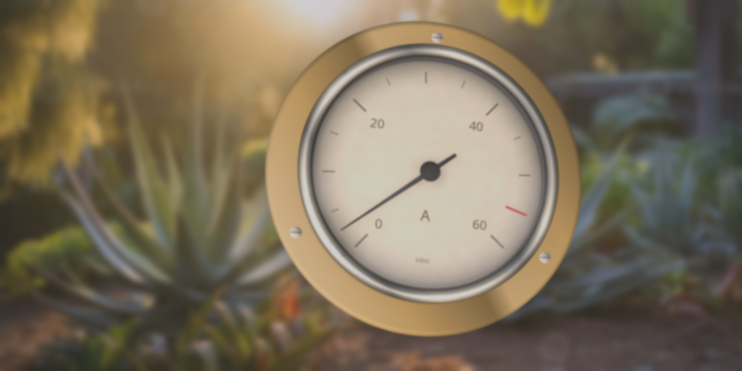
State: 2.5 A
